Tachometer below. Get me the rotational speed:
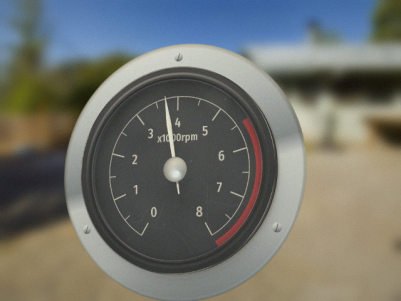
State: 3750 rpm
